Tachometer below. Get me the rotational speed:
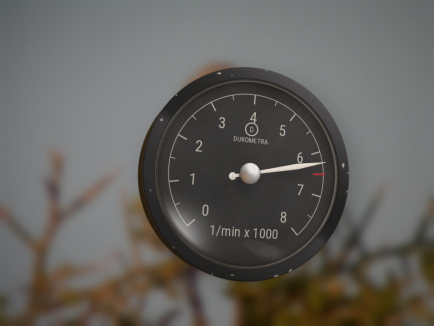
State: 6250 rpm
